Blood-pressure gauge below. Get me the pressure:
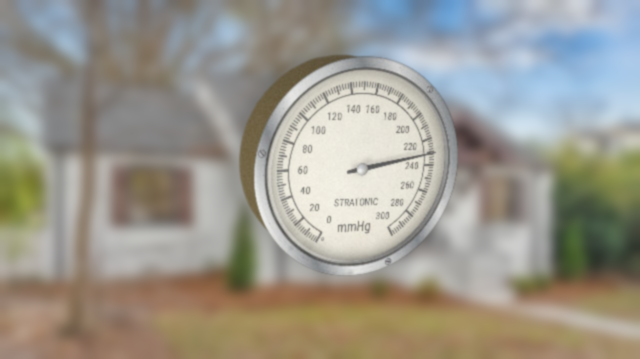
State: 230 mmHg
